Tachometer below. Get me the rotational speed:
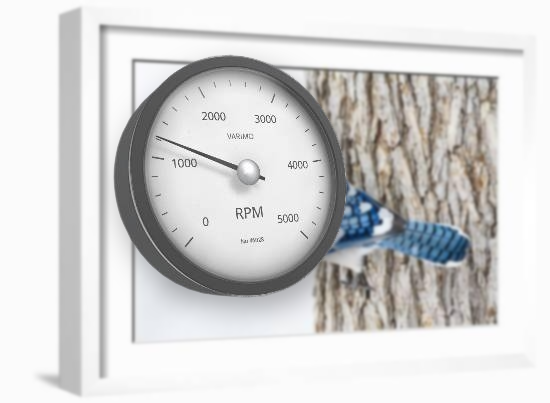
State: 1200 rpm
